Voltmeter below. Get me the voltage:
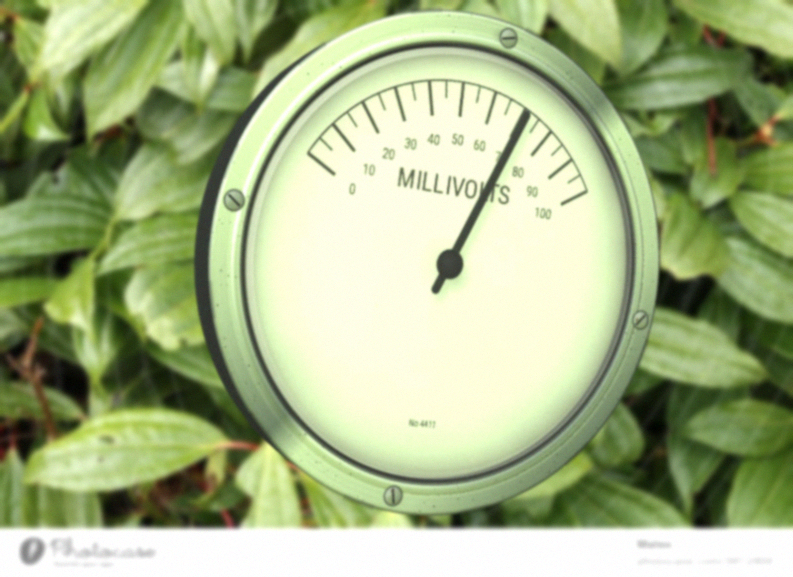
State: 70 mV
